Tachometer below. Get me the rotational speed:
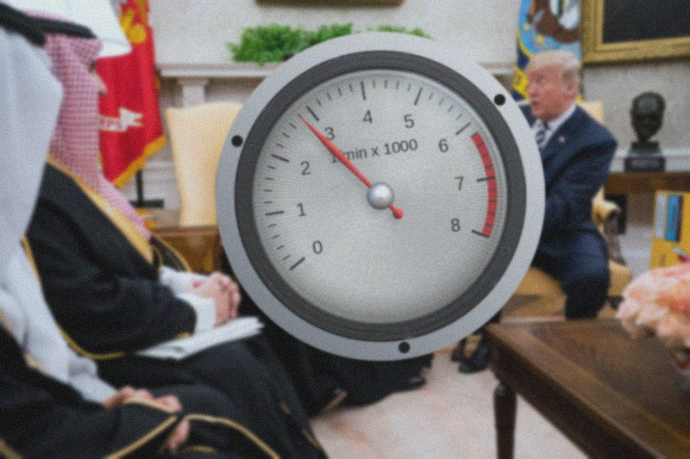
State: 2800 rpm
